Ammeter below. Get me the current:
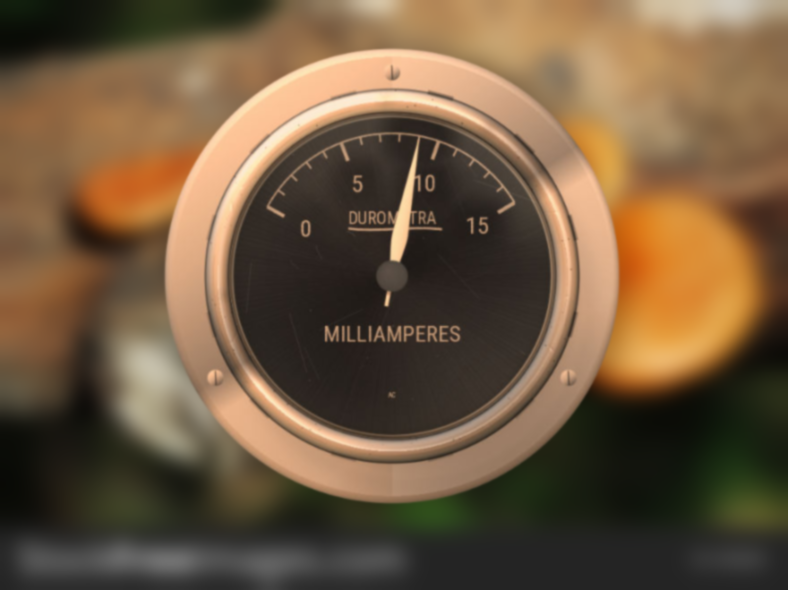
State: 9 mA
